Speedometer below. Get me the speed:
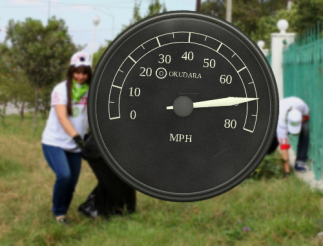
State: 70 mph
